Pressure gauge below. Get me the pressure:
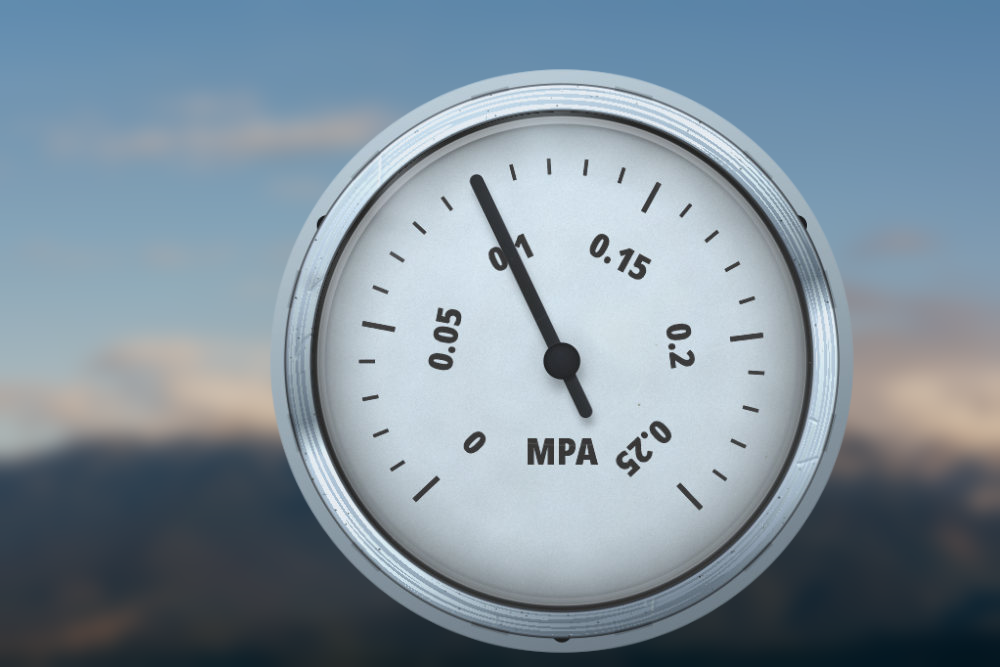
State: 0.1 MPa
